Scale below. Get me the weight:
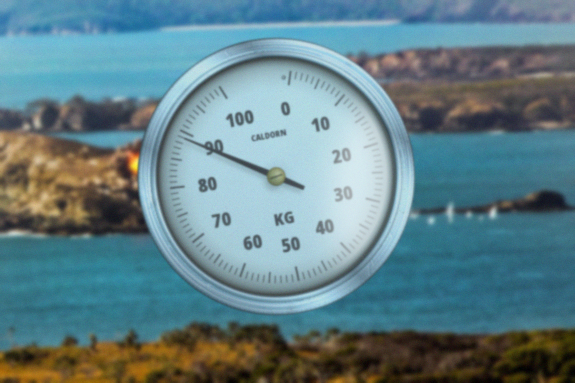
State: 89 kg
